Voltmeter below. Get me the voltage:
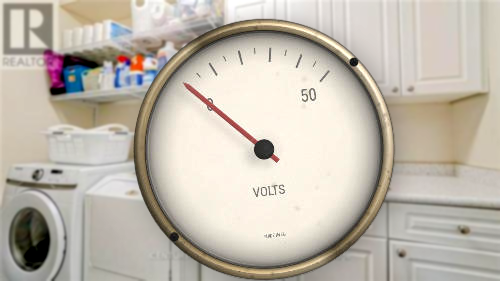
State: 0 V
